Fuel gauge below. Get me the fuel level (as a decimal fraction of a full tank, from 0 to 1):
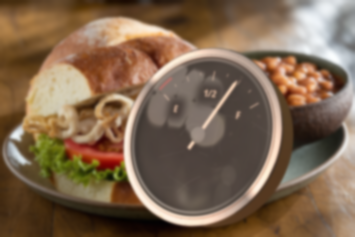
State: 0.75
